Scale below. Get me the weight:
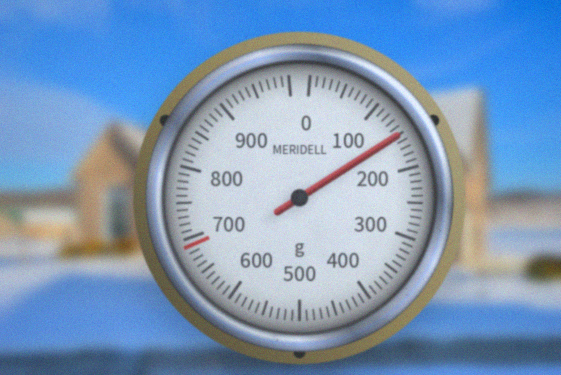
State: 150 g
